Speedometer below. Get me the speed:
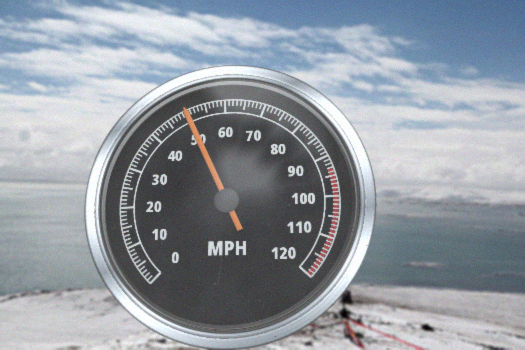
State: 50 mph
